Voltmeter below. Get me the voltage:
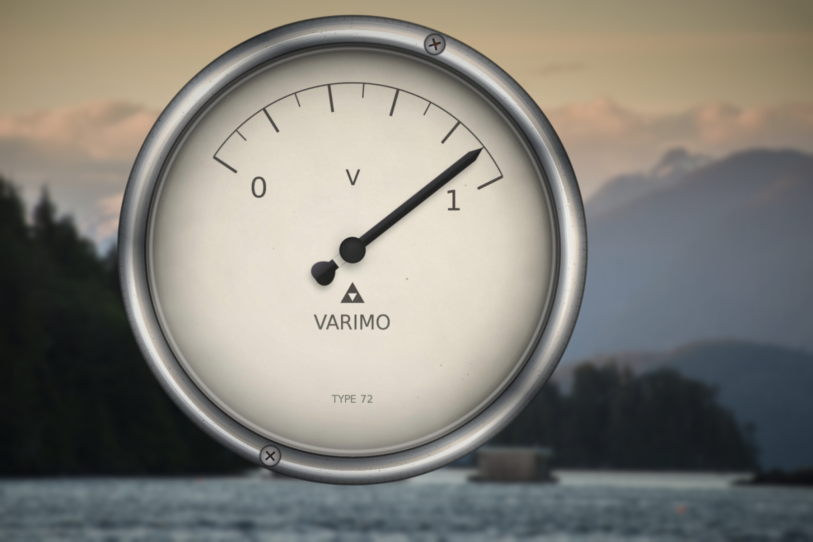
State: 0.9 V
